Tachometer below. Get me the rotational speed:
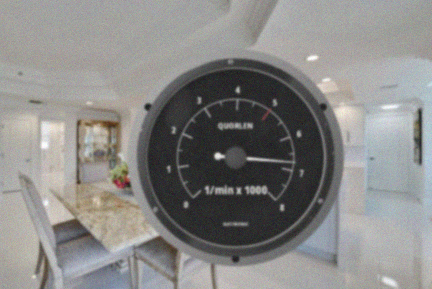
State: 6750 rpm
